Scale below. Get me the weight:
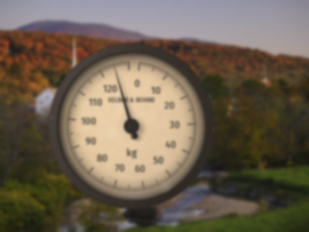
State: 125 kg
